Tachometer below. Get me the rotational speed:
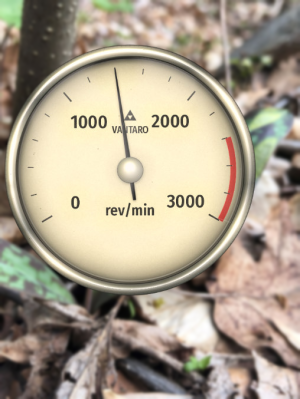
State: 1400 rpm
